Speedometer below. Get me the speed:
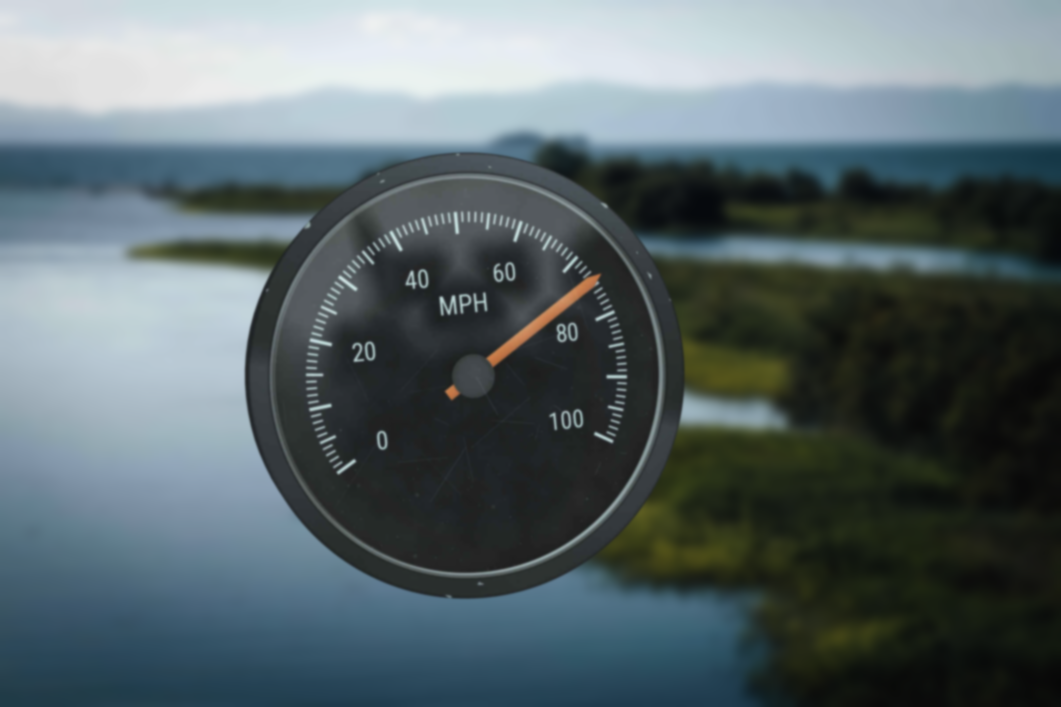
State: 74 mph
